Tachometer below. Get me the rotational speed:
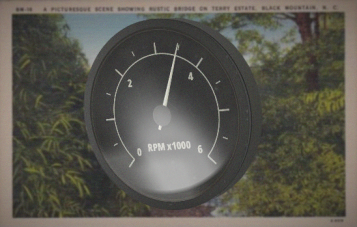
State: 3500 rpm
